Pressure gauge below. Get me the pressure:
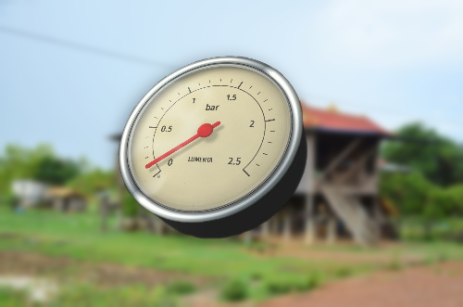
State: 0.1 bar
